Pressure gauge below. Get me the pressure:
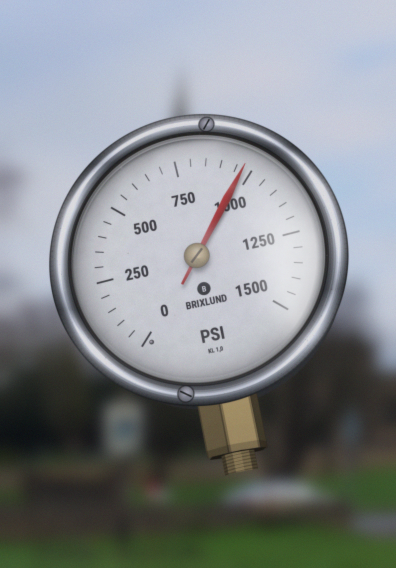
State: 975 psi
